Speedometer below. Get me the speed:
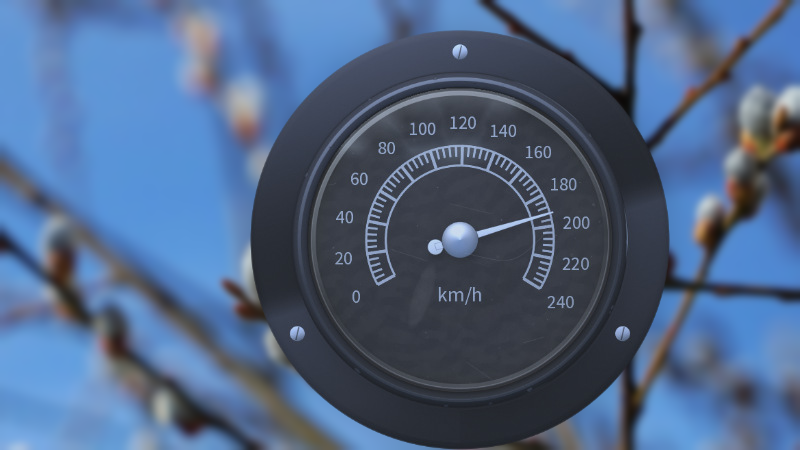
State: 192 km/h
